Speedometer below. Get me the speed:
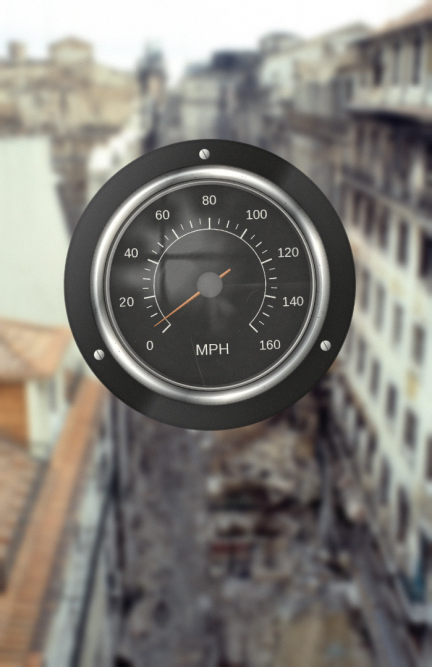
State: 5 mph
